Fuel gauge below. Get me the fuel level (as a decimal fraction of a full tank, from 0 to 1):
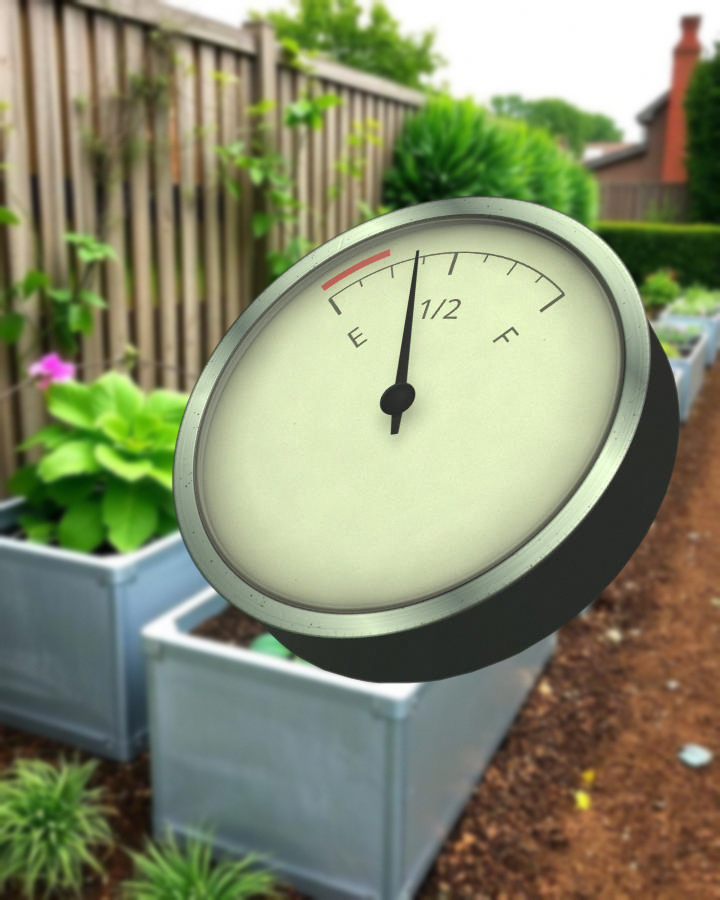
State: 0.375
